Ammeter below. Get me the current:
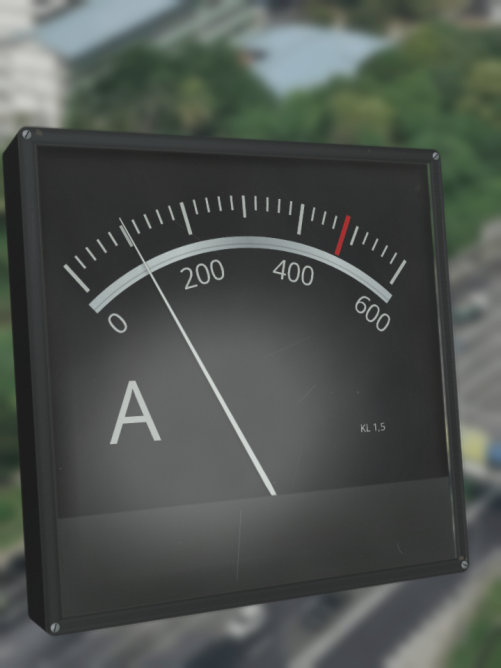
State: 100 A
